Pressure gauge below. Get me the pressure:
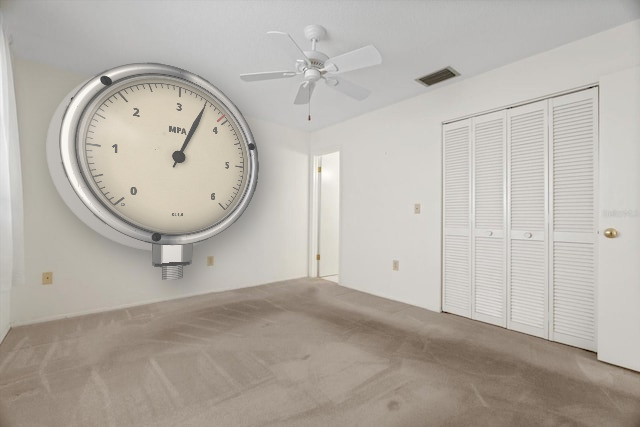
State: 3.5 MPa
